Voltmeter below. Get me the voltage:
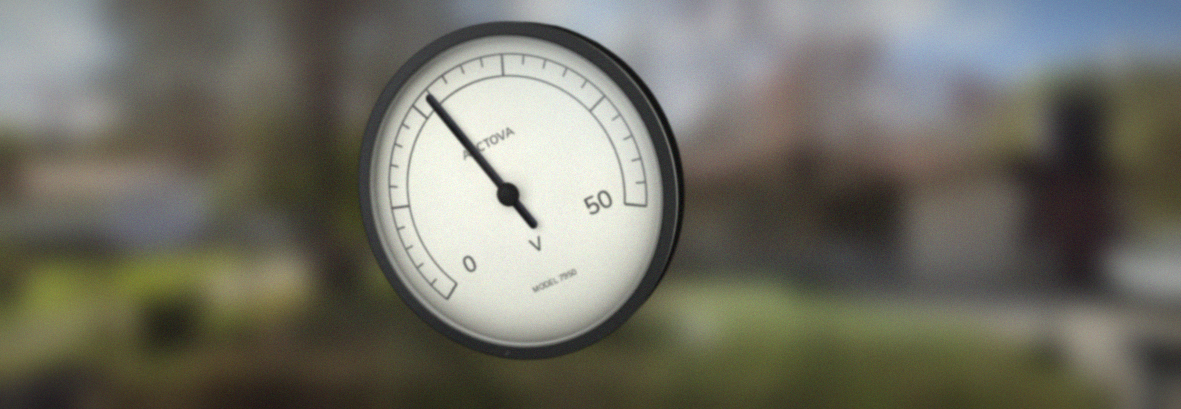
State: 22 V
